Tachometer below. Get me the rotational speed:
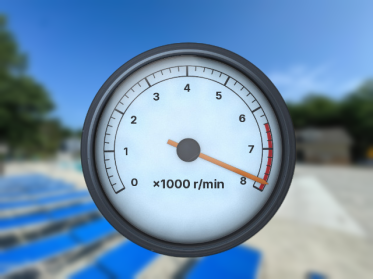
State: 7800 rpm
